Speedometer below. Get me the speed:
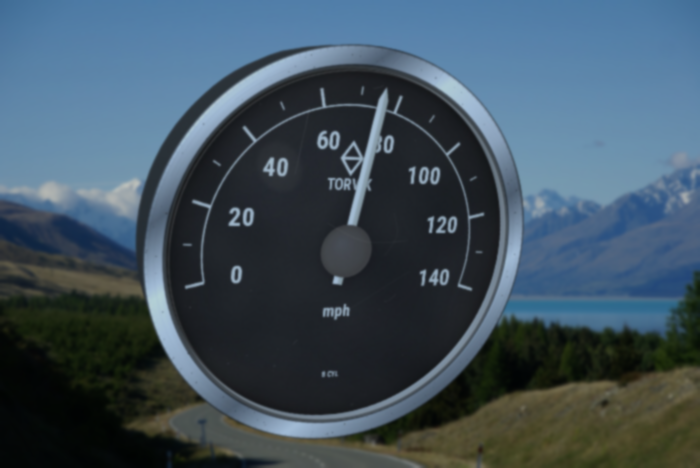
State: 75 mph
